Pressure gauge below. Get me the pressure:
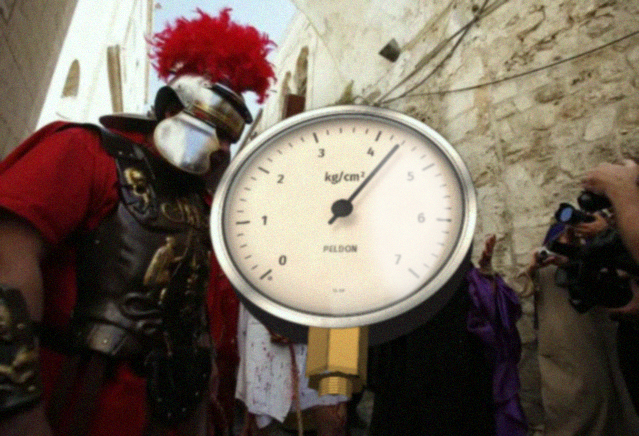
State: 4.4 kg/cm²
